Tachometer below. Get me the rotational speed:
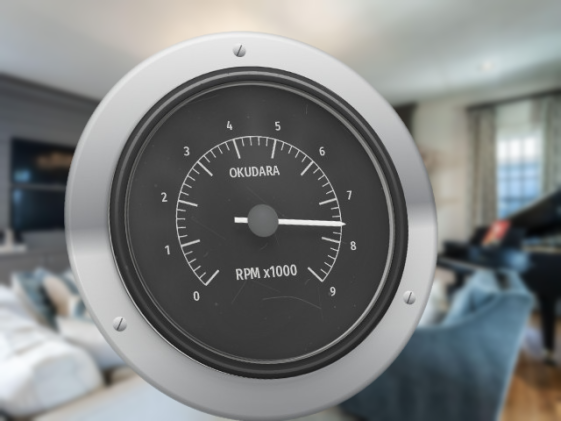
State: 7600 rpm
